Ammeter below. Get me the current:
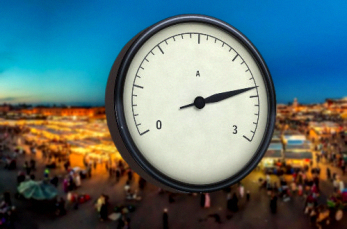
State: 2.4 A
